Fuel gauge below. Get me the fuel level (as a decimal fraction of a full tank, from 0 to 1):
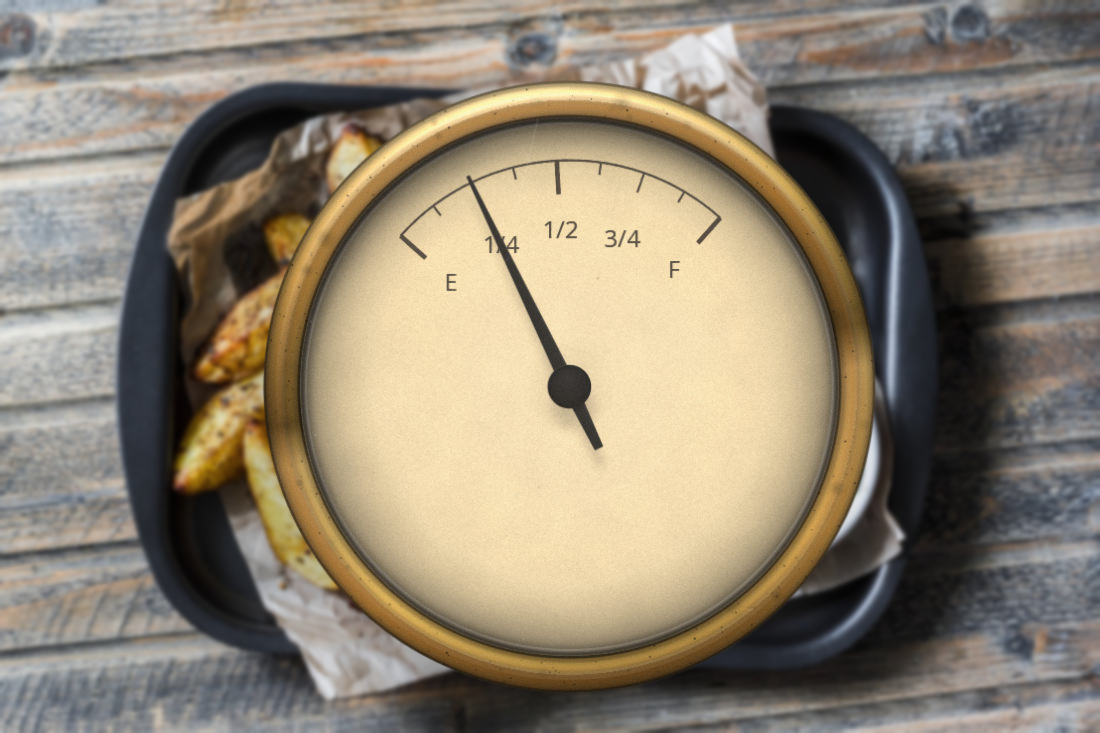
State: 0.25
